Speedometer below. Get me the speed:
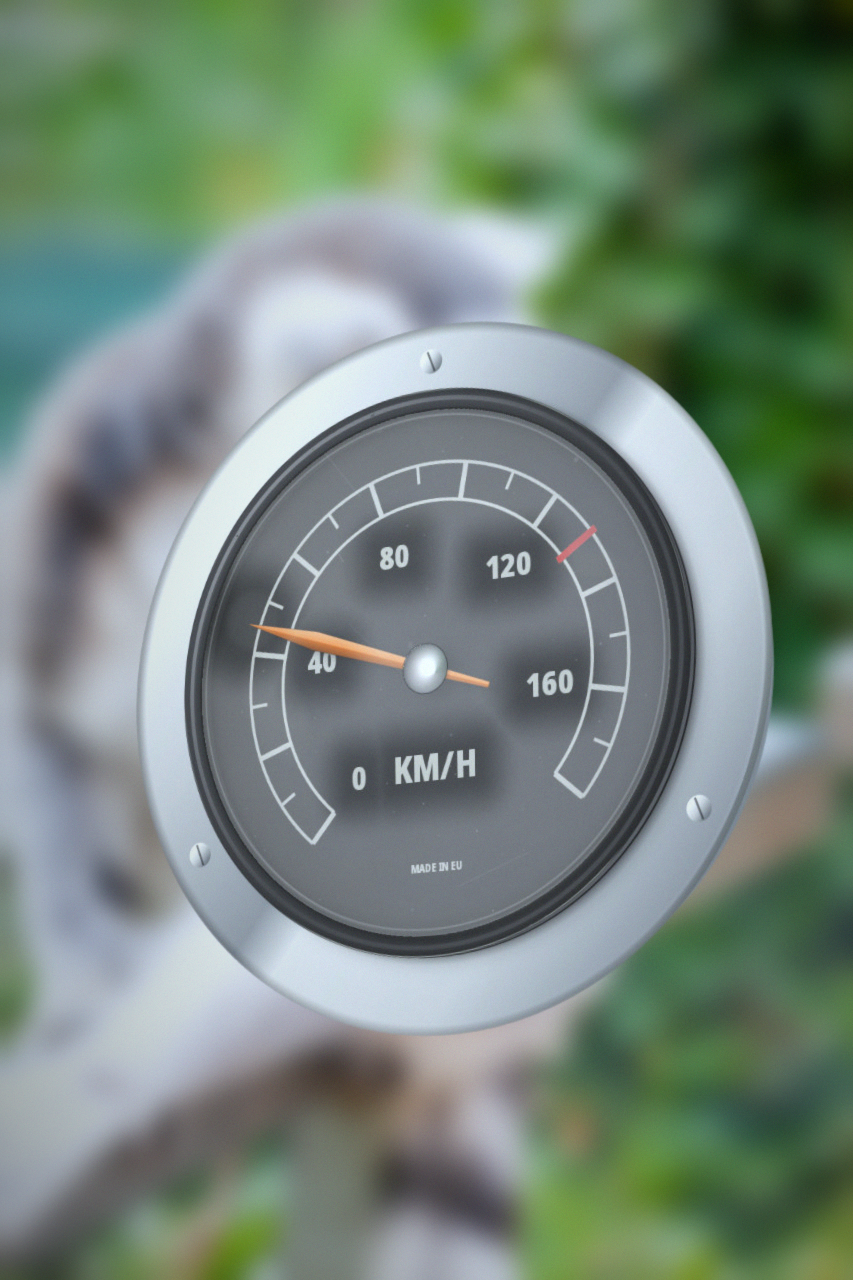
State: 45 km/h
